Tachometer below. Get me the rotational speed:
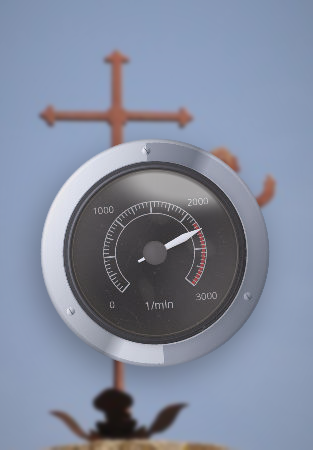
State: 2250 rpm
